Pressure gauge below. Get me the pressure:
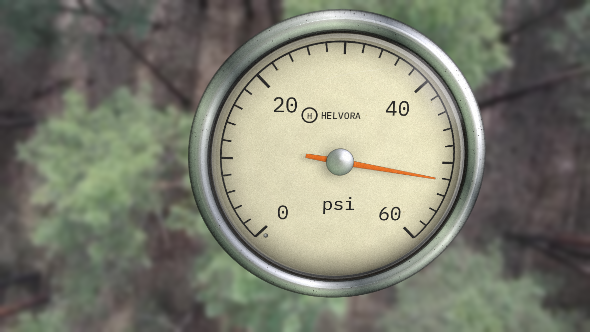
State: 52 psi
